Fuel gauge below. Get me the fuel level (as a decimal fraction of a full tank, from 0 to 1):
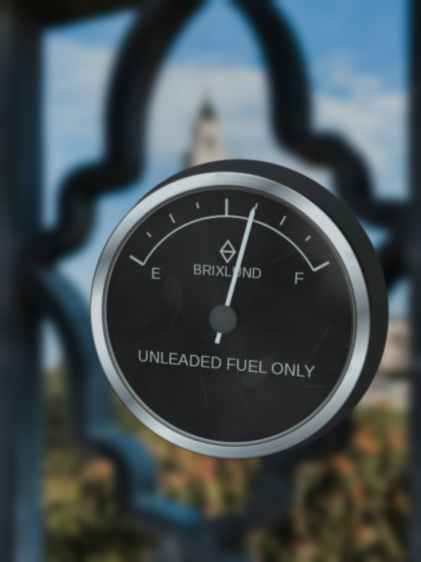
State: 0.625
